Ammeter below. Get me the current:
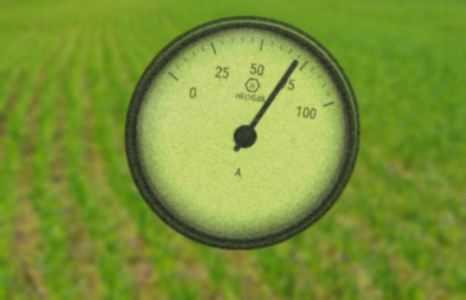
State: 70 A
